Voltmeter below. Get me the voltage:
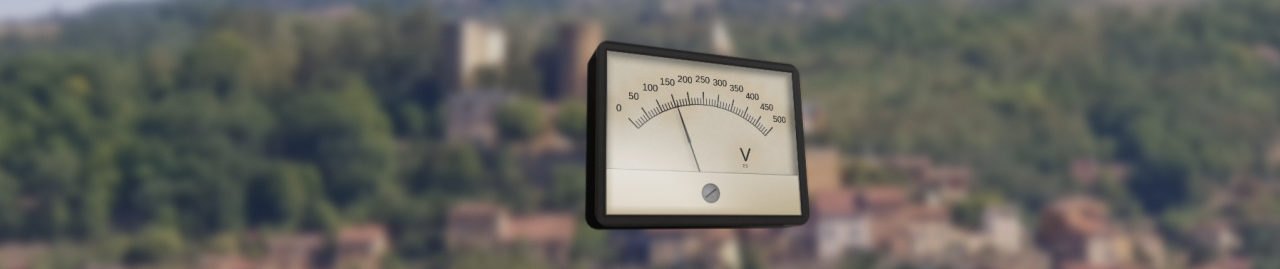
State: 150 V
